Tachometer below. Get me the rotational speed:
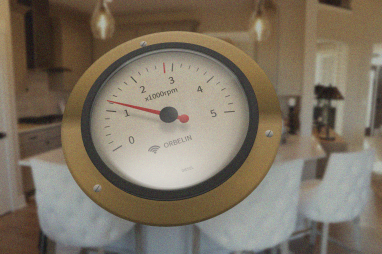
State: 1200 rpm
